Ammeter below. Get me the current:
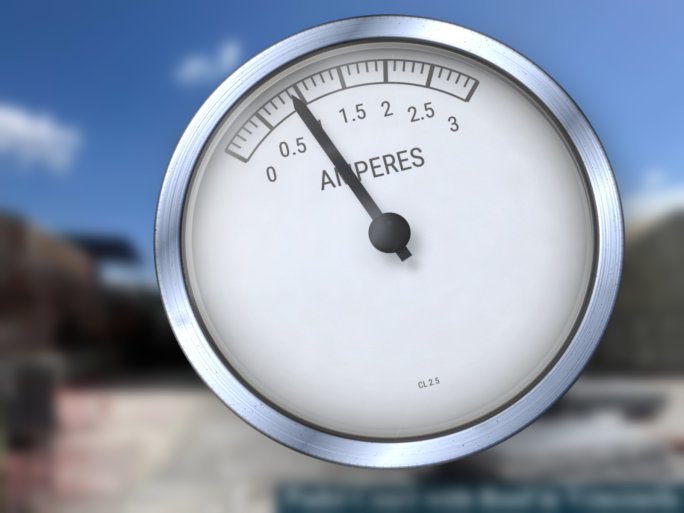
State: 0.9 A
